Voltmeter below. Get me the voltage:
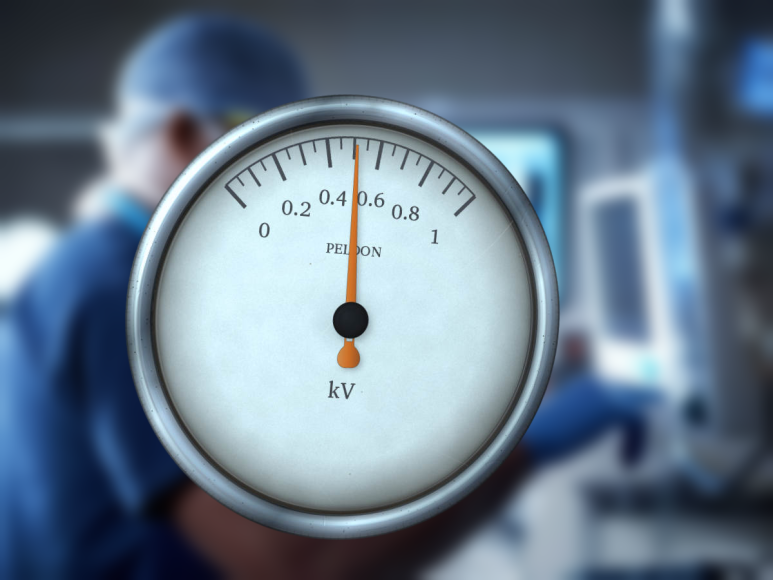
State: 0.5 kV
